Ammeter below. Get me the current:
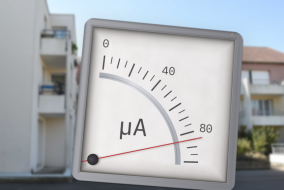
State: 85 µA
